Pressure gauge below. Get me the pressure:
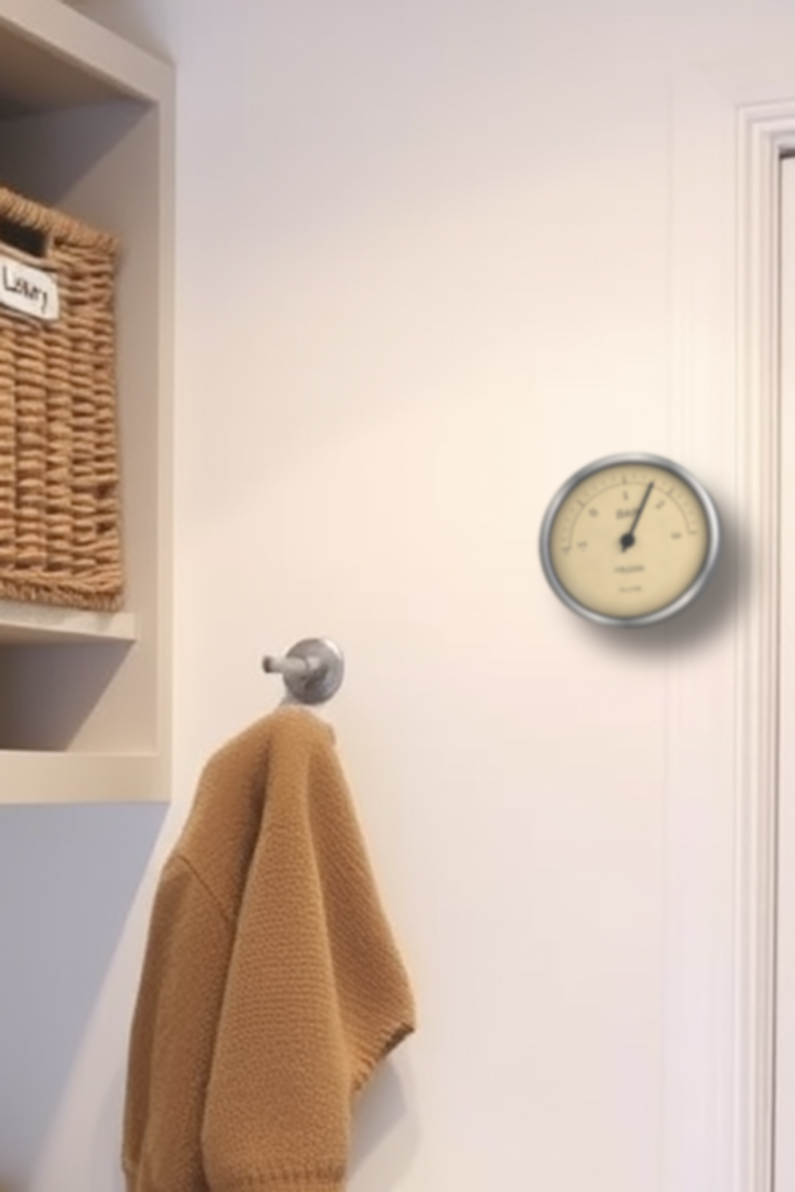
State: 1.6 bar
